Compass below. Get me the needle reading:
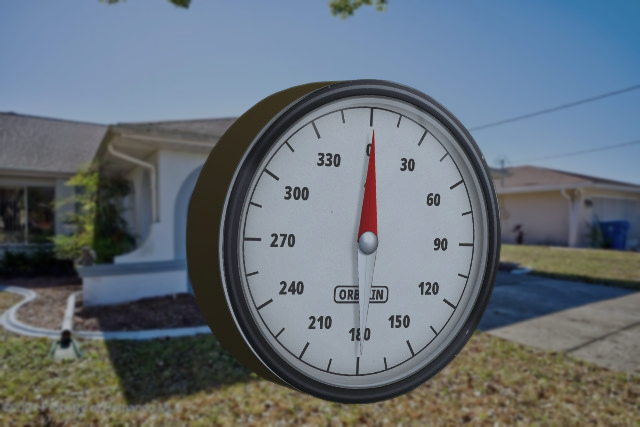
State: 0 °
